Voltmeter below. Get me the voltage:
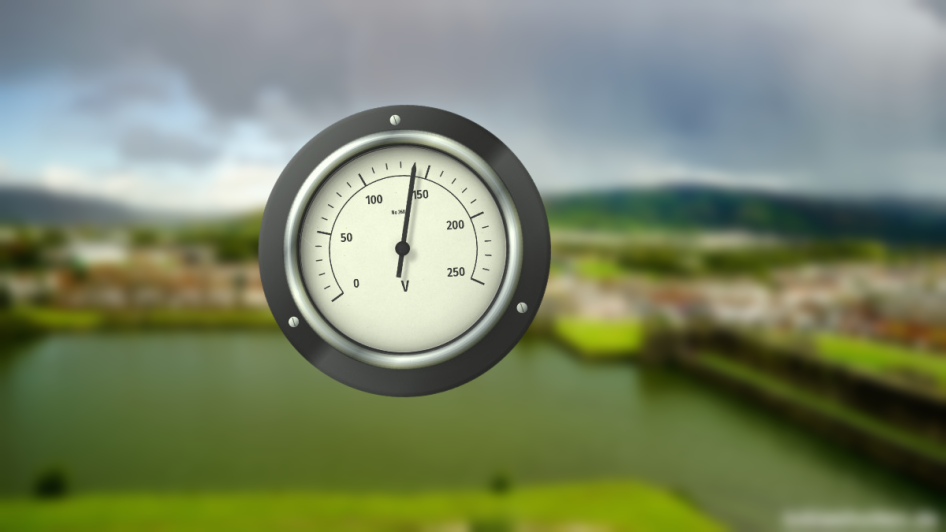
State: 140 V
